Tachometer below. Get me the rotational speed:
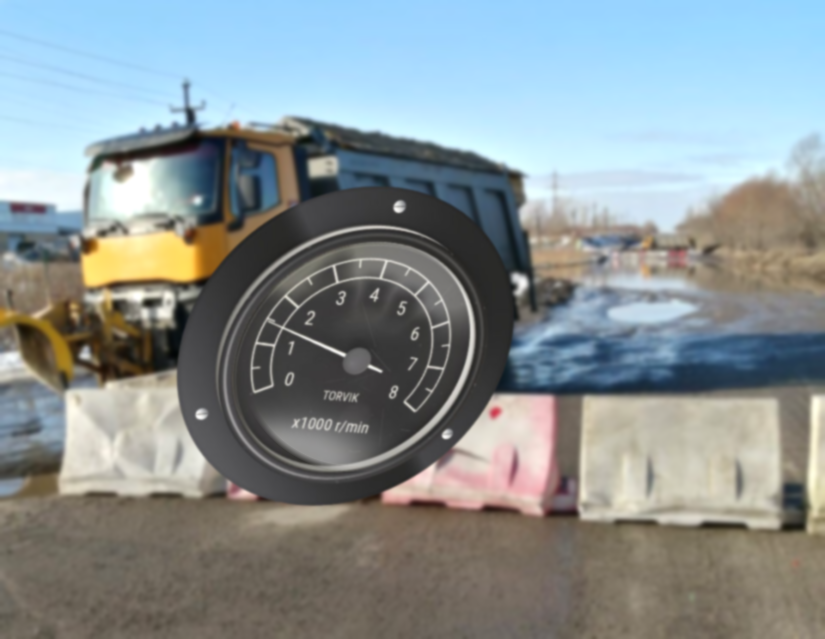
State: 1500 rpm
